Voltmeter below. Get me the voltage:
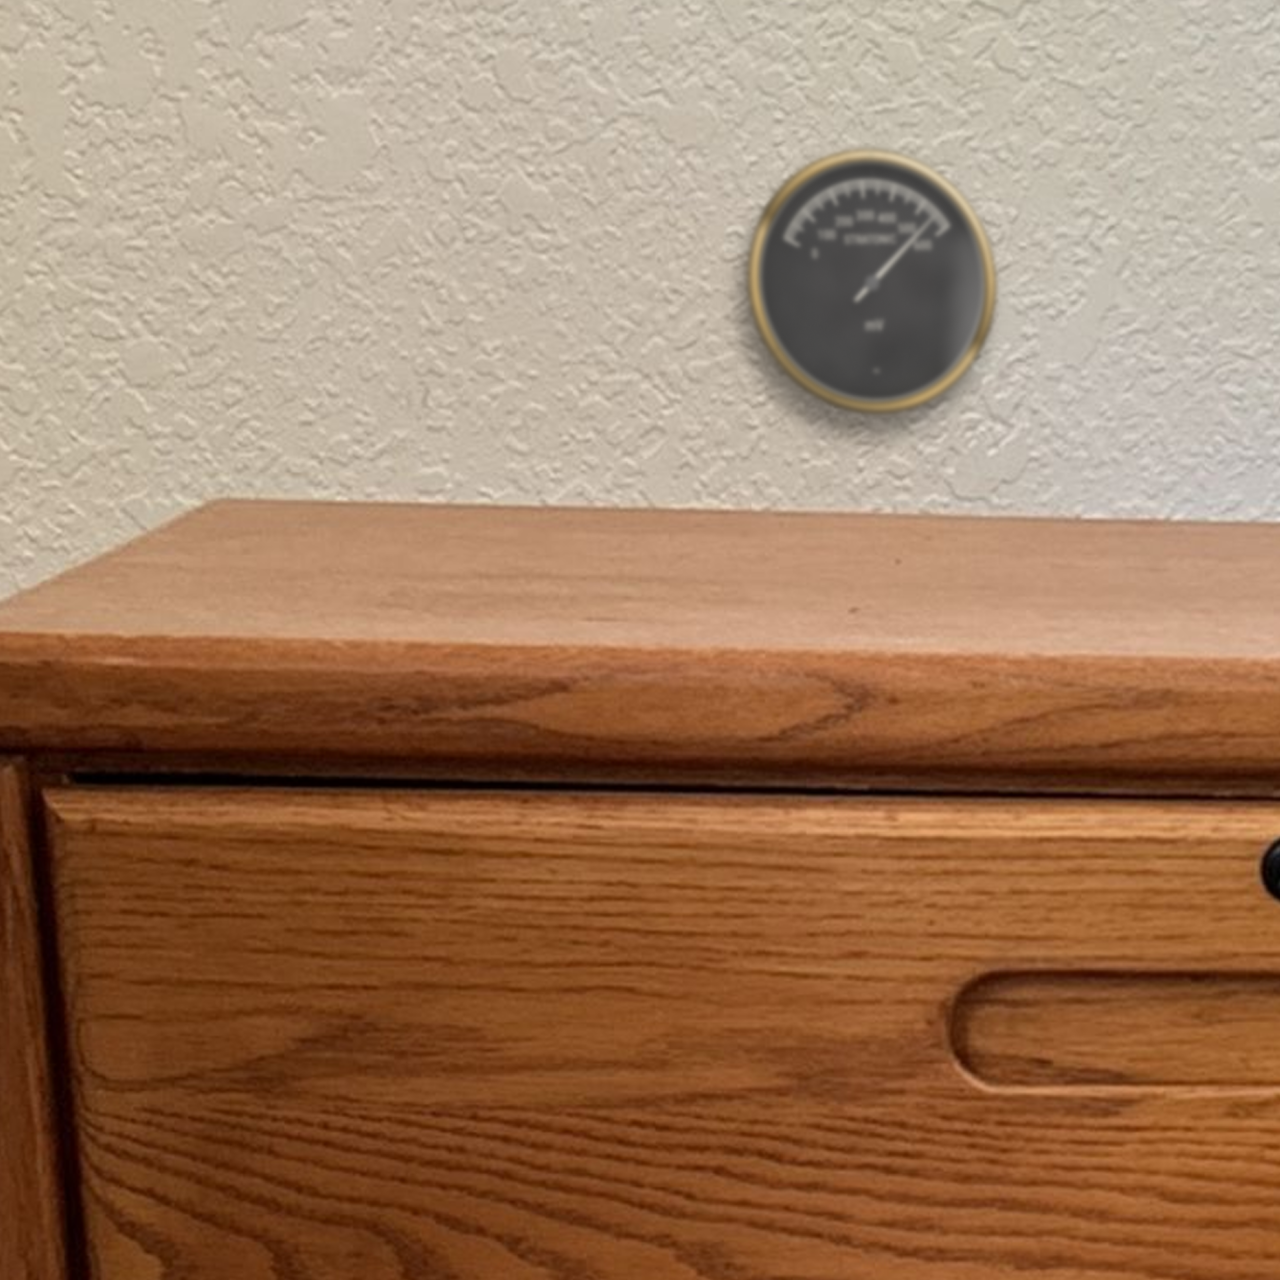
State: 550 mV
